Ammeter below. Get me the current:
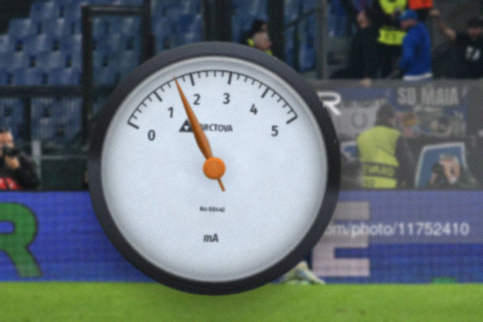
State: 1.6 mA
